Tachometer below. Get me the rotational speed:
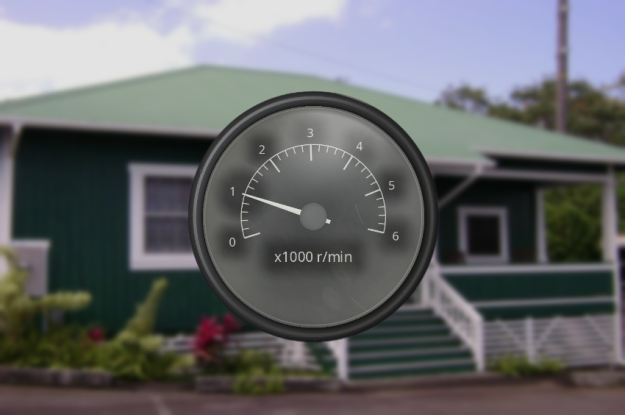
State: 1000 rpm
